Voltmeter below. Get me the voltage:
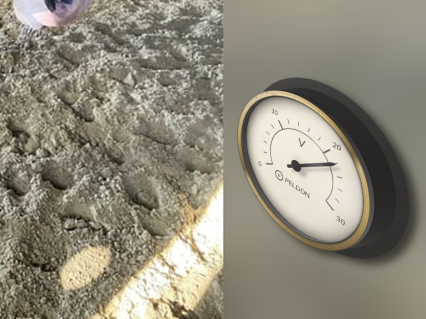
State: 22 V
